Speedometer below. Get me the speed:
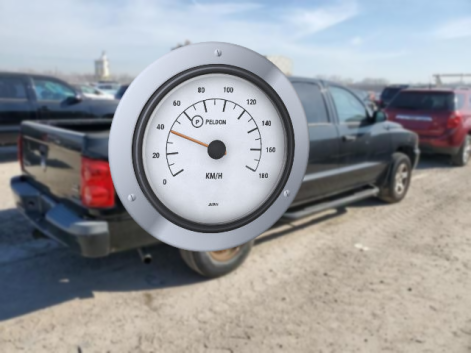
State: 40 km/h
